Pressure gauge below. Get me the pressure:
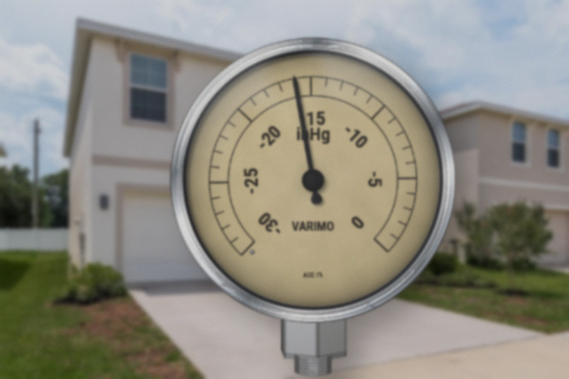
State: -16 inHg
